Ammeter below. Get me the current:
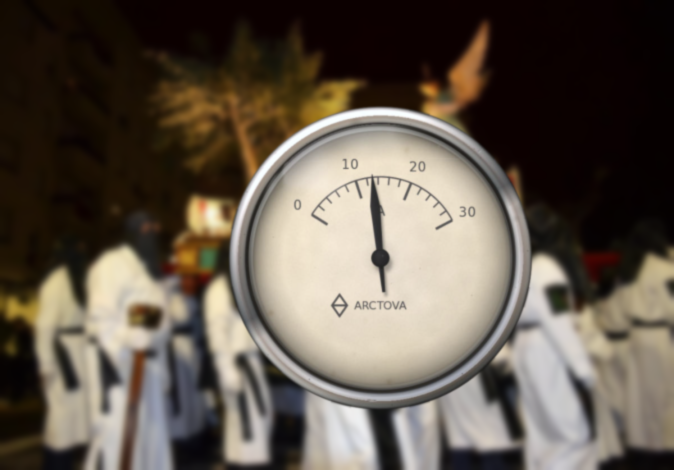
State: 13 A
